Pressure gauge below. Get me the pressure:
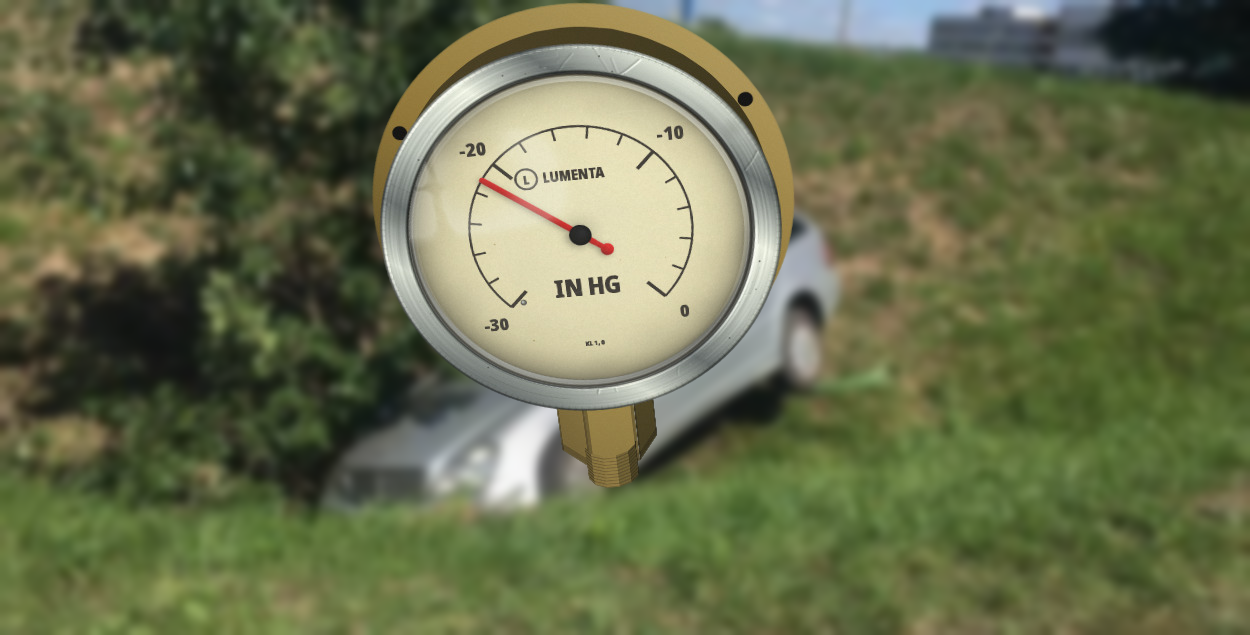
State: -21 inHg
